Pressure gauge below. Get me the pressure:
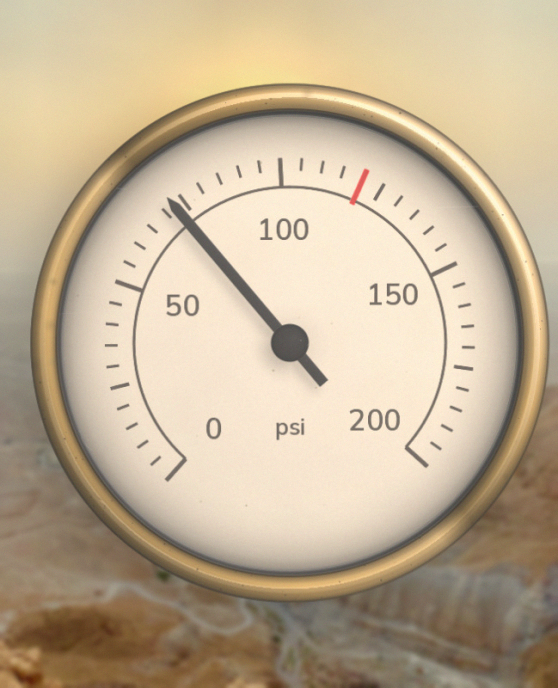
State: 72.5 psi
